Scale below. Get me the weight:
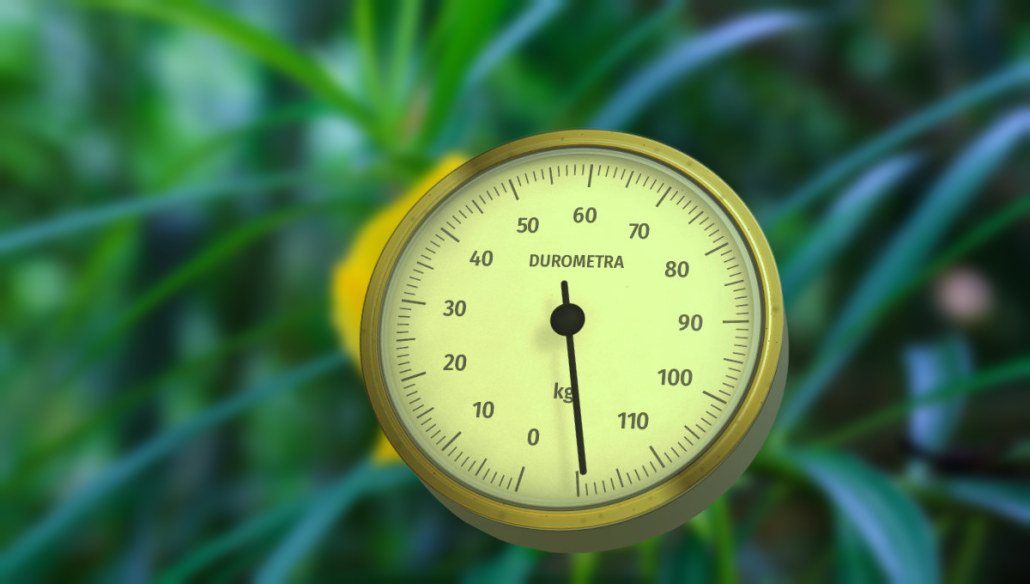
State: 119 kg
